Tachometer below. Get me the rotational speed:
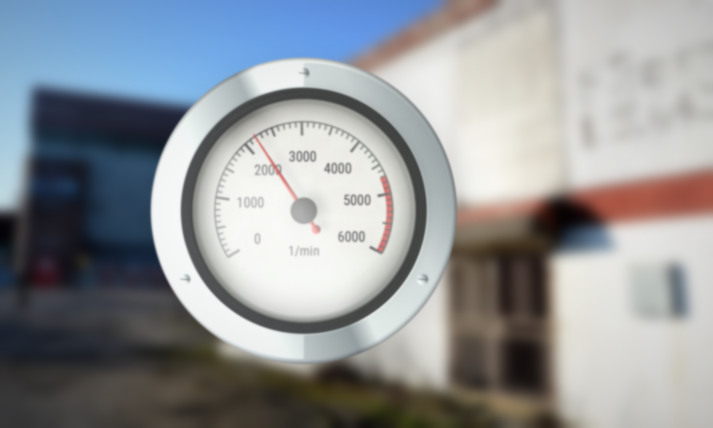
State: 2200 rpm
